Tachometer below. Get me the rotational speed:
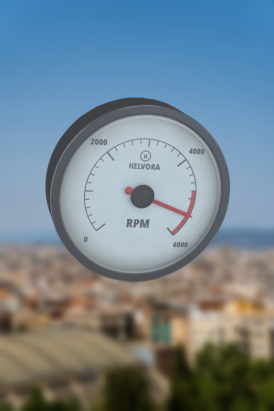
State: 5400 rpm
